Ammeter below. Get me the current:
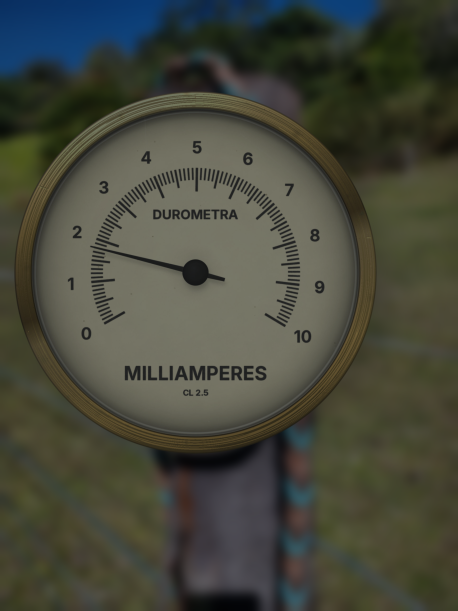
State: 1.8 mA
